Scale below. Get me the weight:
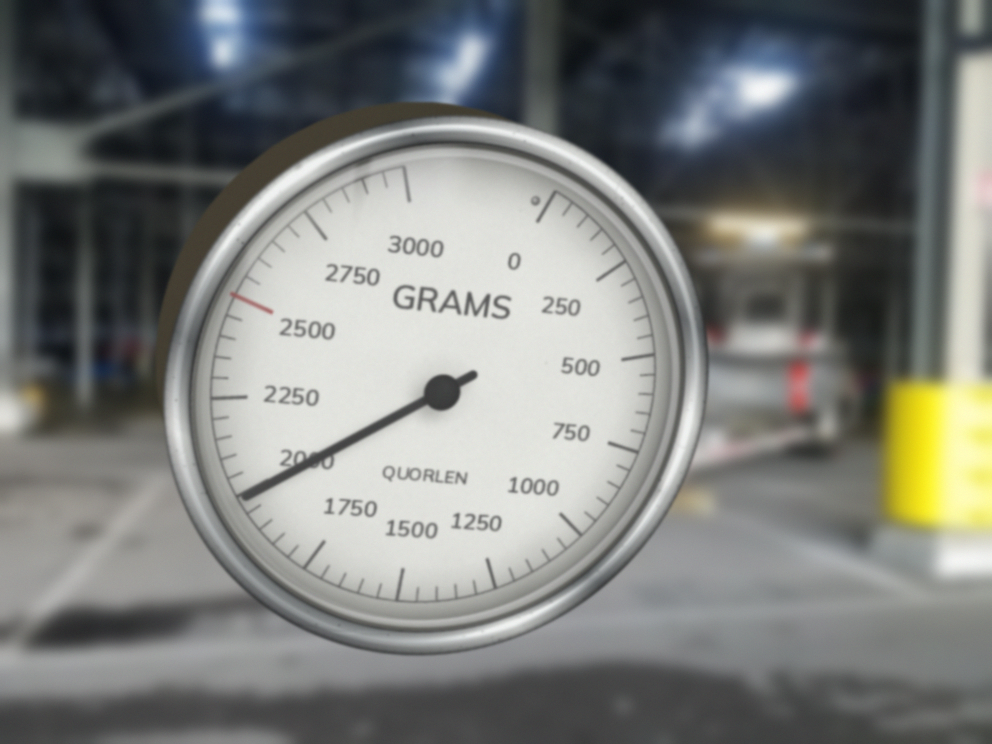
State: 2000 g
